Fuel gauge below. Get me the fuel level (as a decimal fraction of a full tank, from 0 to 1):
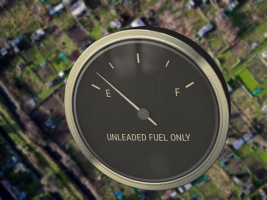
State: 0.125
